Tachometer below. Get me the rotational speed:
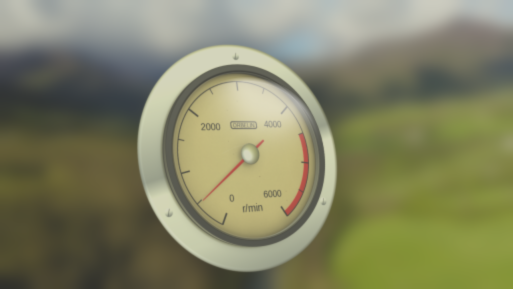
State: 500 rpm
